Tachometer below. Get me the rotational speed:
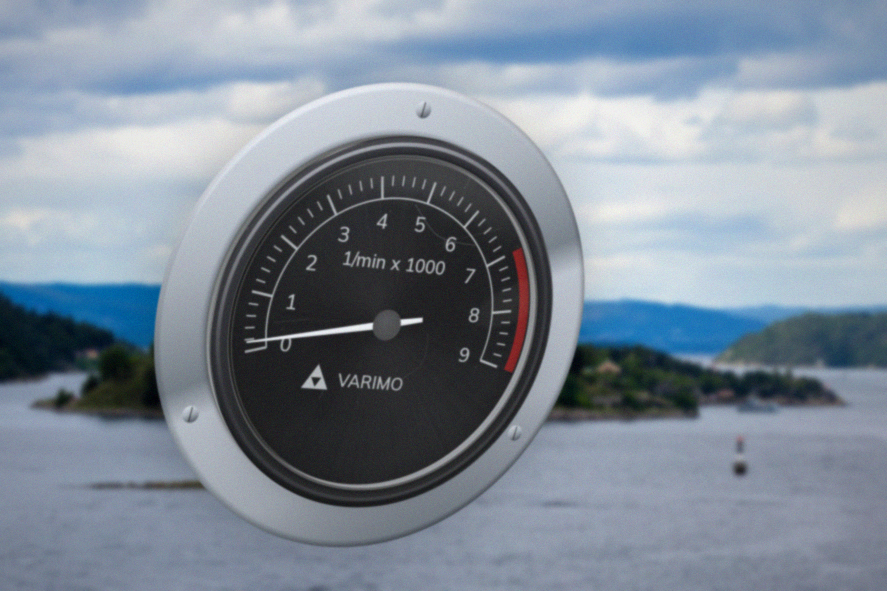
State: 200 rpm
